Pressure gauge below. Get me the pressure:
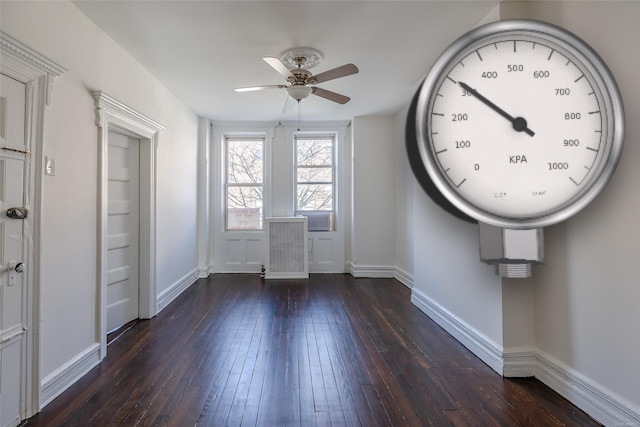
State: 300 kPa
